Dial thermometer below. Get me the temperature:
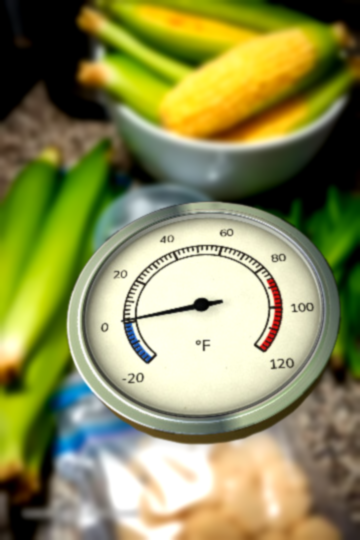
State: 0 °F
